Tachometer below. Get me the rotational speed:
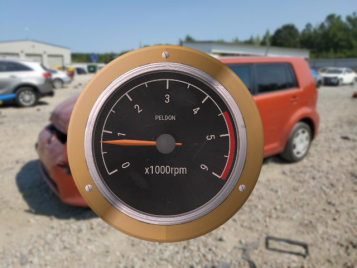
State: 750 rpm
